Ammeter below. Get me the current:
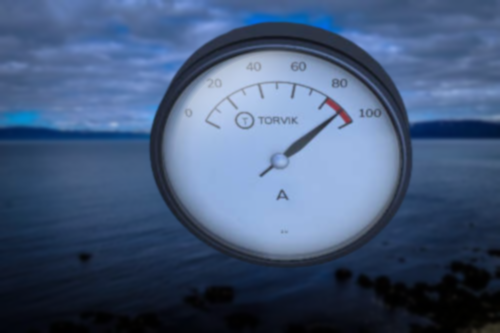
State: 90 A
